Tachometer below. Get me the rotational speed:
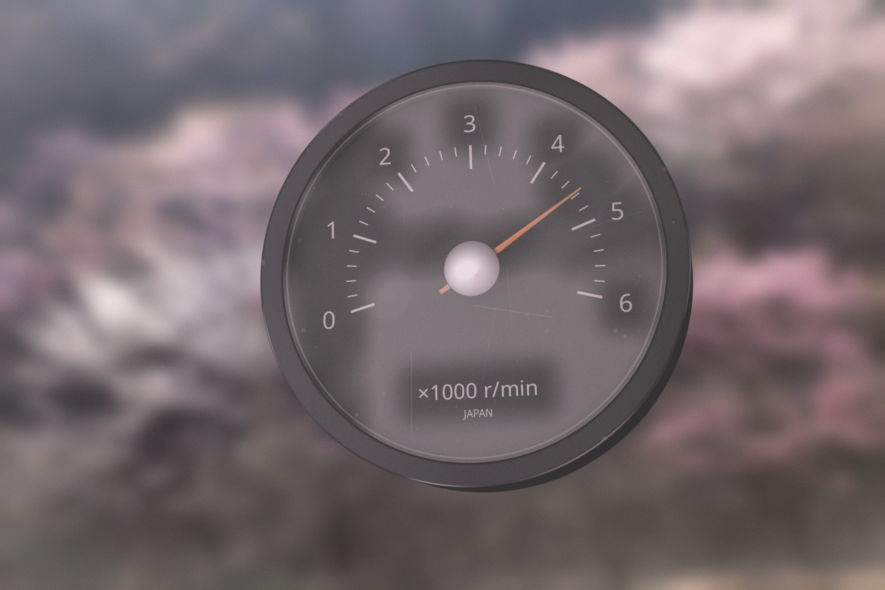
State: 4600 rpm
